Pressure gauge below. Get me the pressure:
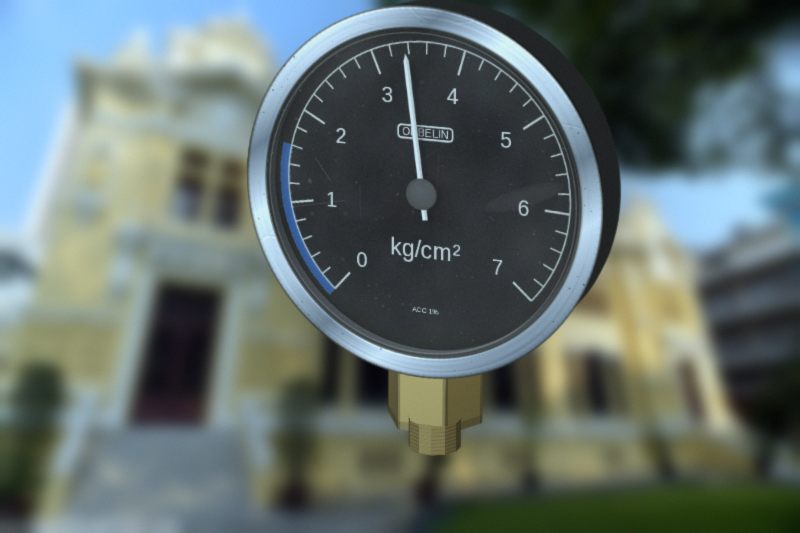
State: 3.4 kg/cm²
